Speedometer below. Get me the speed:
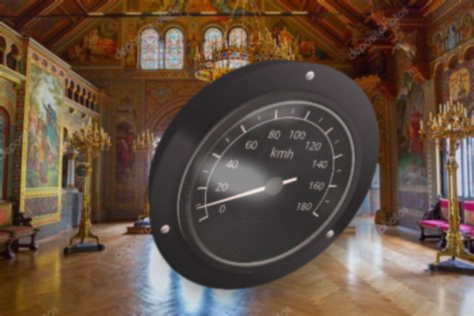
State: 10 km/h
